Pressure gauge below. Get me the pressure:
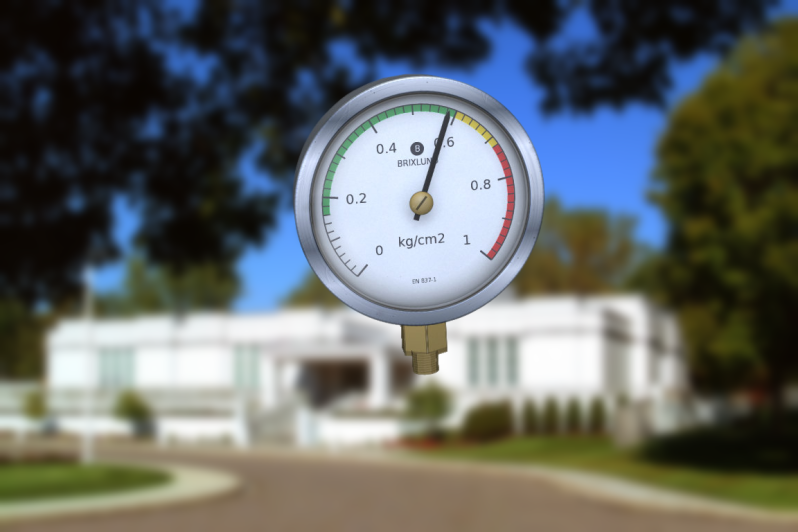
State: 0.58 kg/cm²
